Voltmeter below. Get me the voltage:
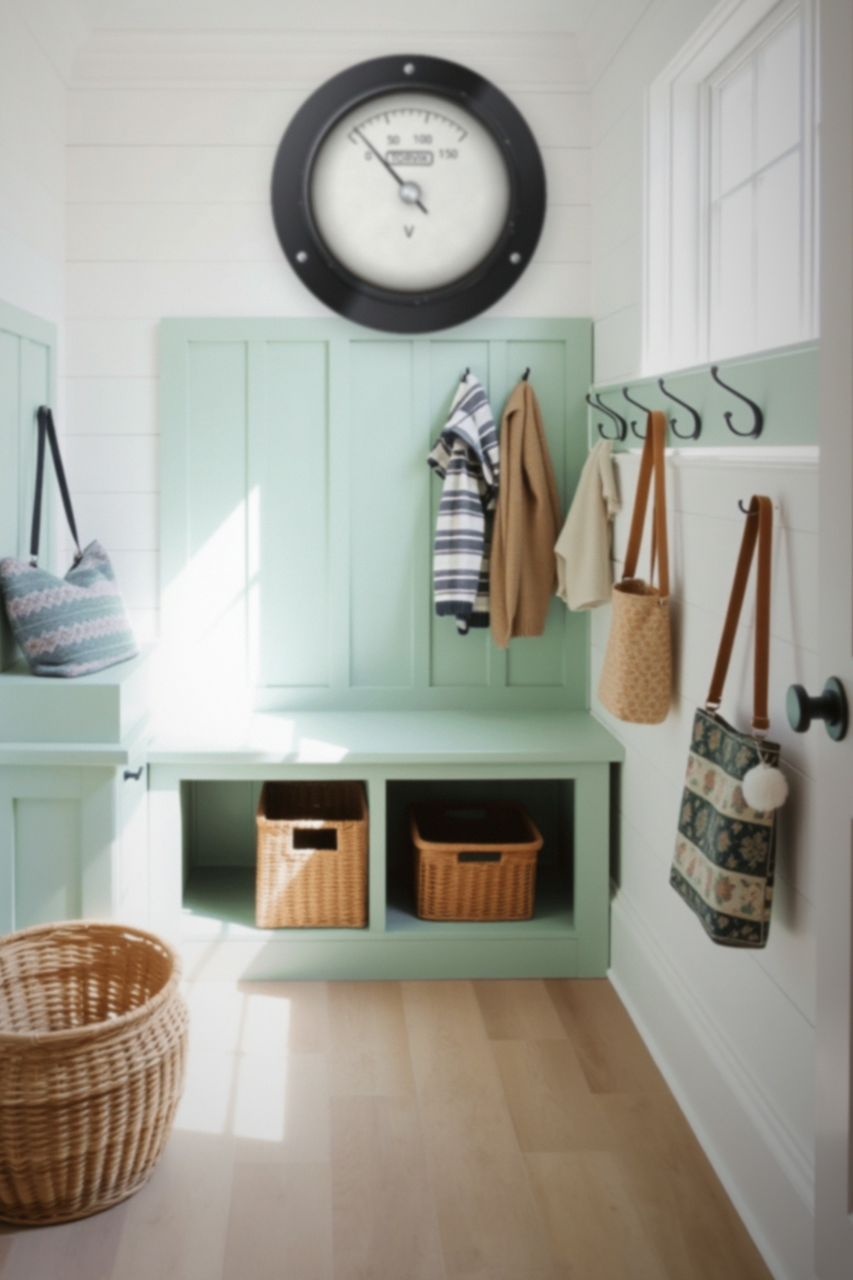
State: 10 V
